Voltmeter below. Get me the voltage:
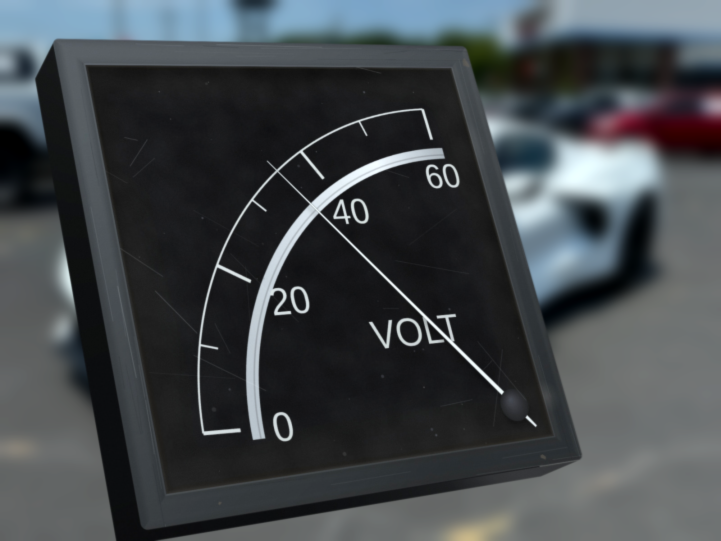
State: 35 V
